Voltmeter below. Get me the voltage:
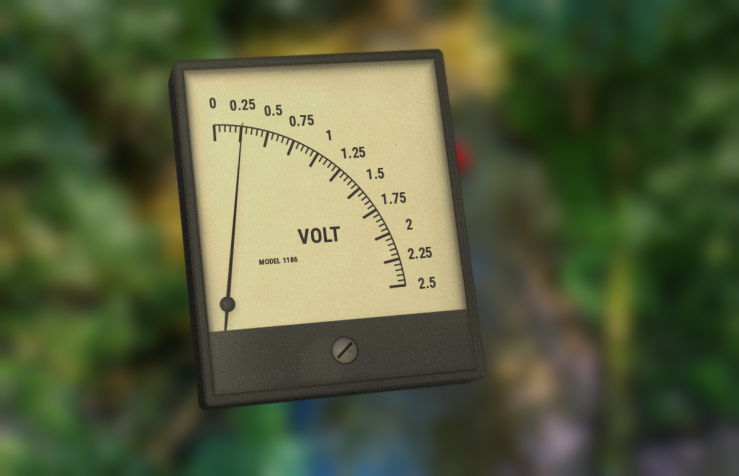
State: 0.25 V
